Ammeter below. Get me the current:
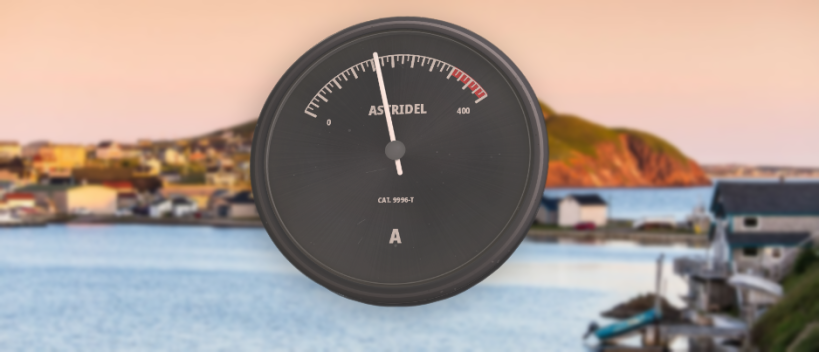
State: 170 A
